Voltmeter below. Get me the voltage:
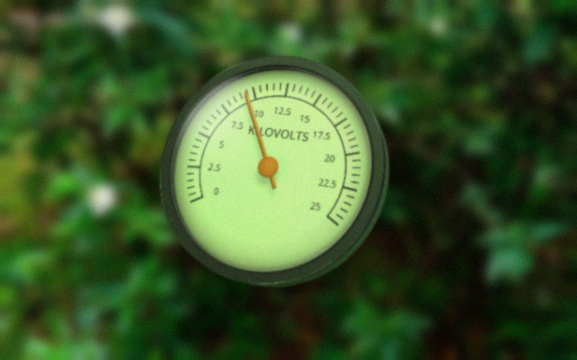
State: 9.5 kV
